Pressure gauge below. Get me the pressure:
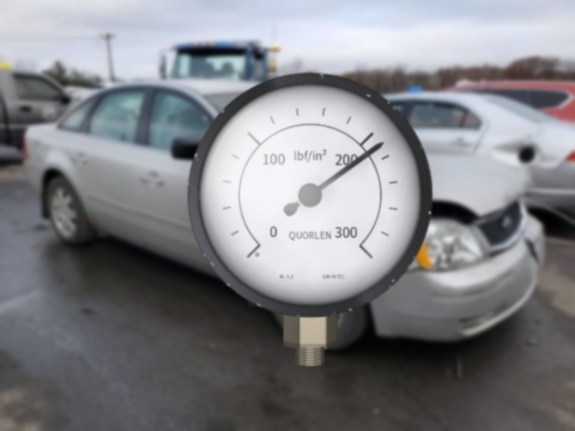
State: 210 psi
